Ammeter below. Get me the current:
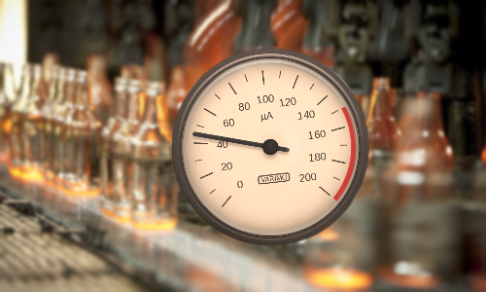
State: 45 µA
